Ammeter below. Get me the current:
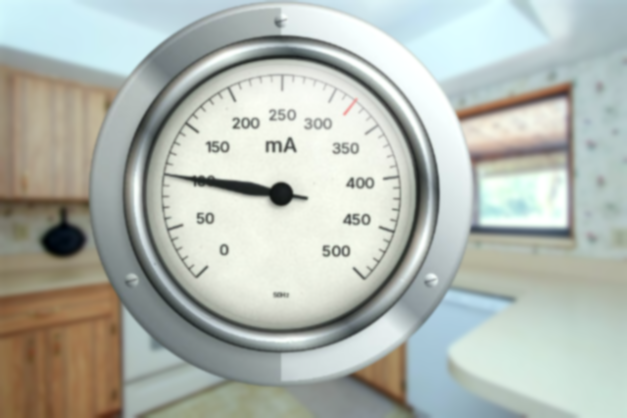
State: 100 mA
